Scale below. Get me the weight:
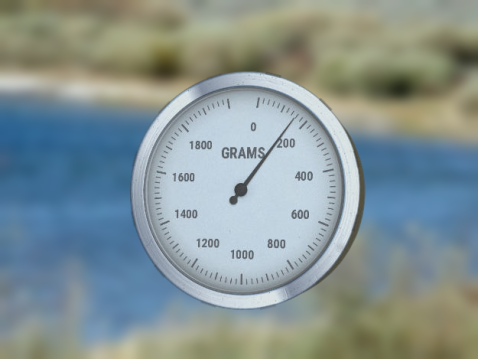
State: 160 g
